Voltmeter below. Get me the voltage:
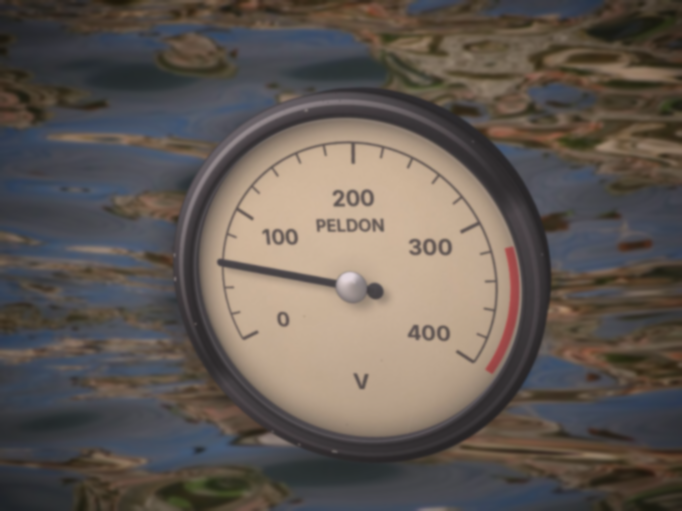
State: 60 V
